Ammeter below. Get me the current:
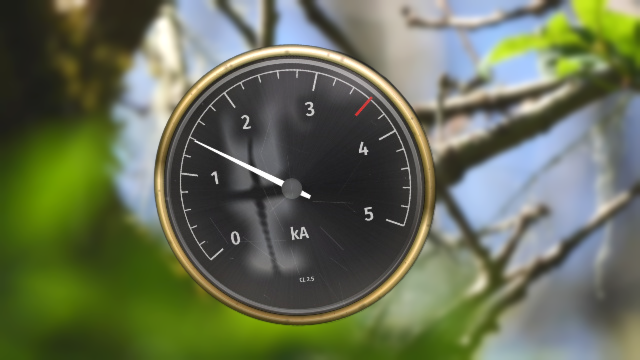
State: 1.4 kA
